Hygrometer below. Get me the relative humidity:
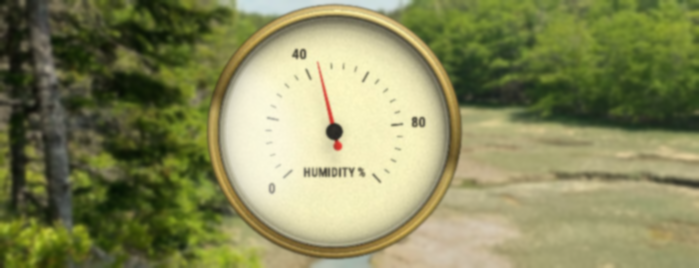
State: 44 %
